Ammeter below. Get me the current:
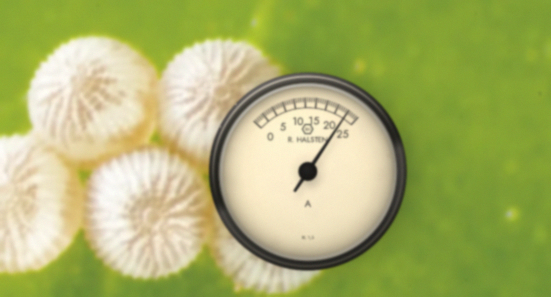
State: 22.5 A
